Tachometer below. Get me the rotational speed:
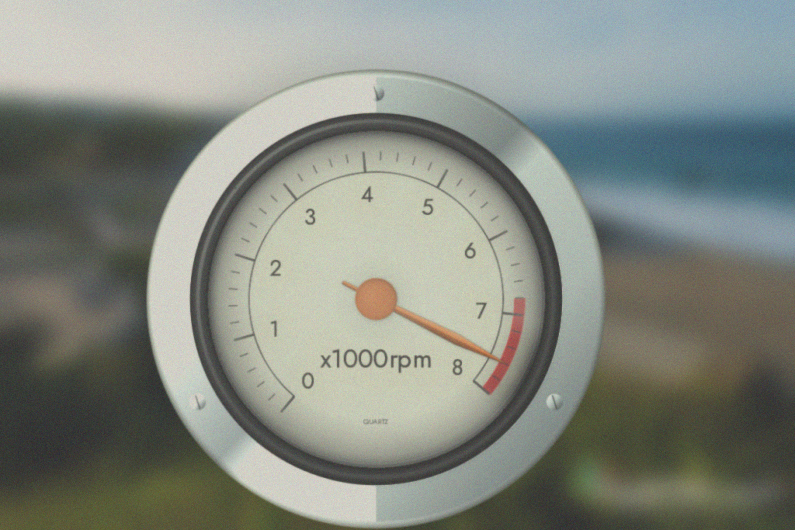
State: 7600 rpm
